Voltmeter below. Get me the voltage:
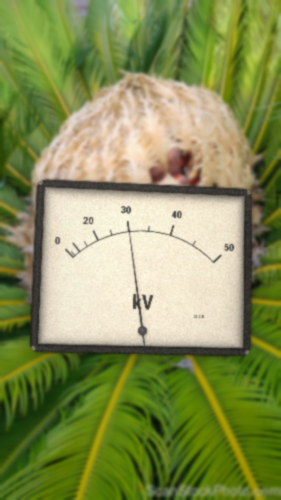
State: 30 kV
